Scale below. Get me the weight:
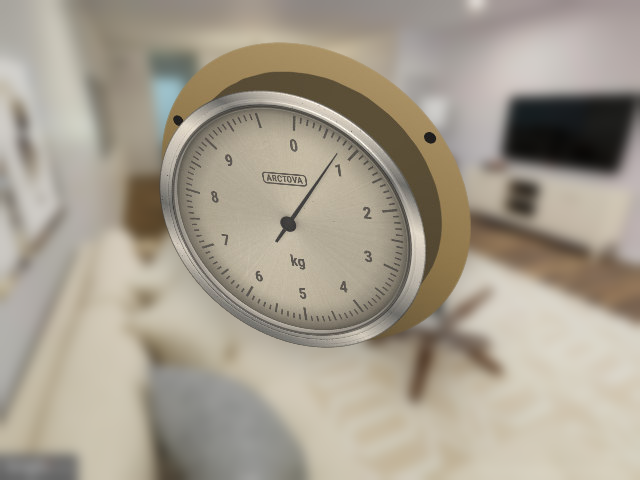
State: 0.8 kg
